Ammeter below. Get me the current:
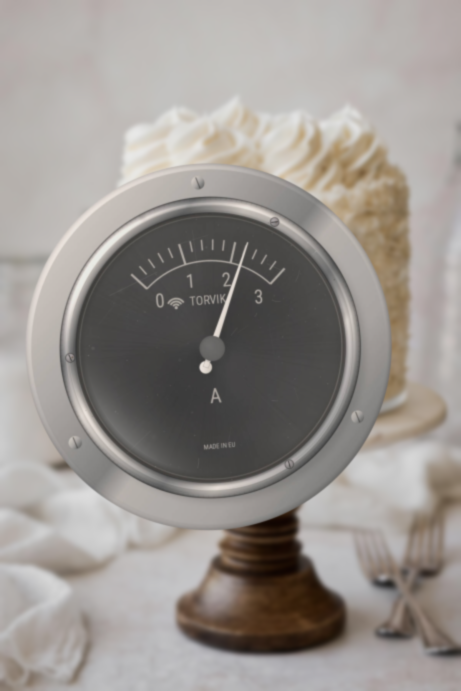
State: 2.2 A
